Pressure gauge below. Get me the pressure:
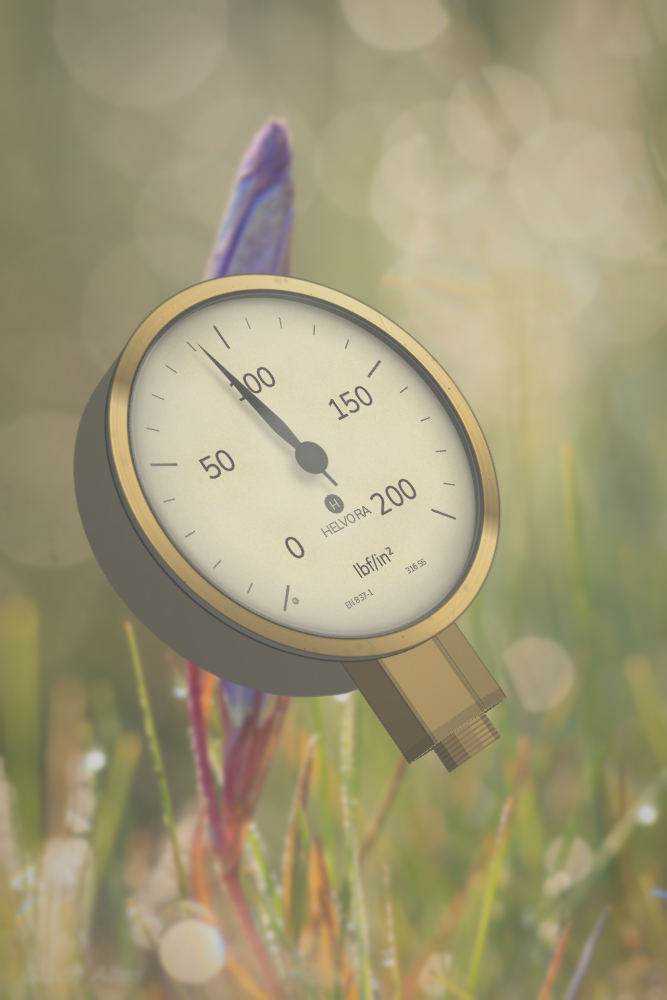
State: 90 psi
